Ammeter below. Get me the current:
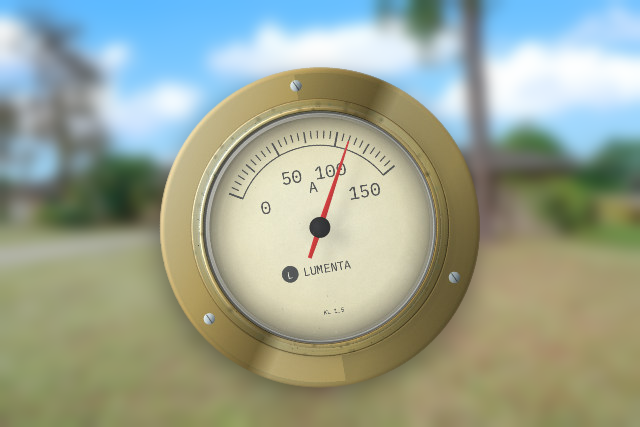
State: 110 A
